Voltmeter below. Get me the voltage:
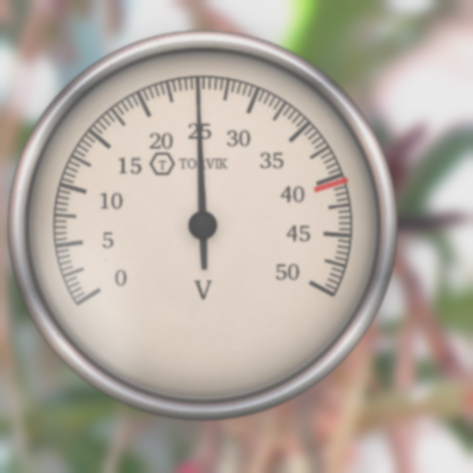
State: 25 V
